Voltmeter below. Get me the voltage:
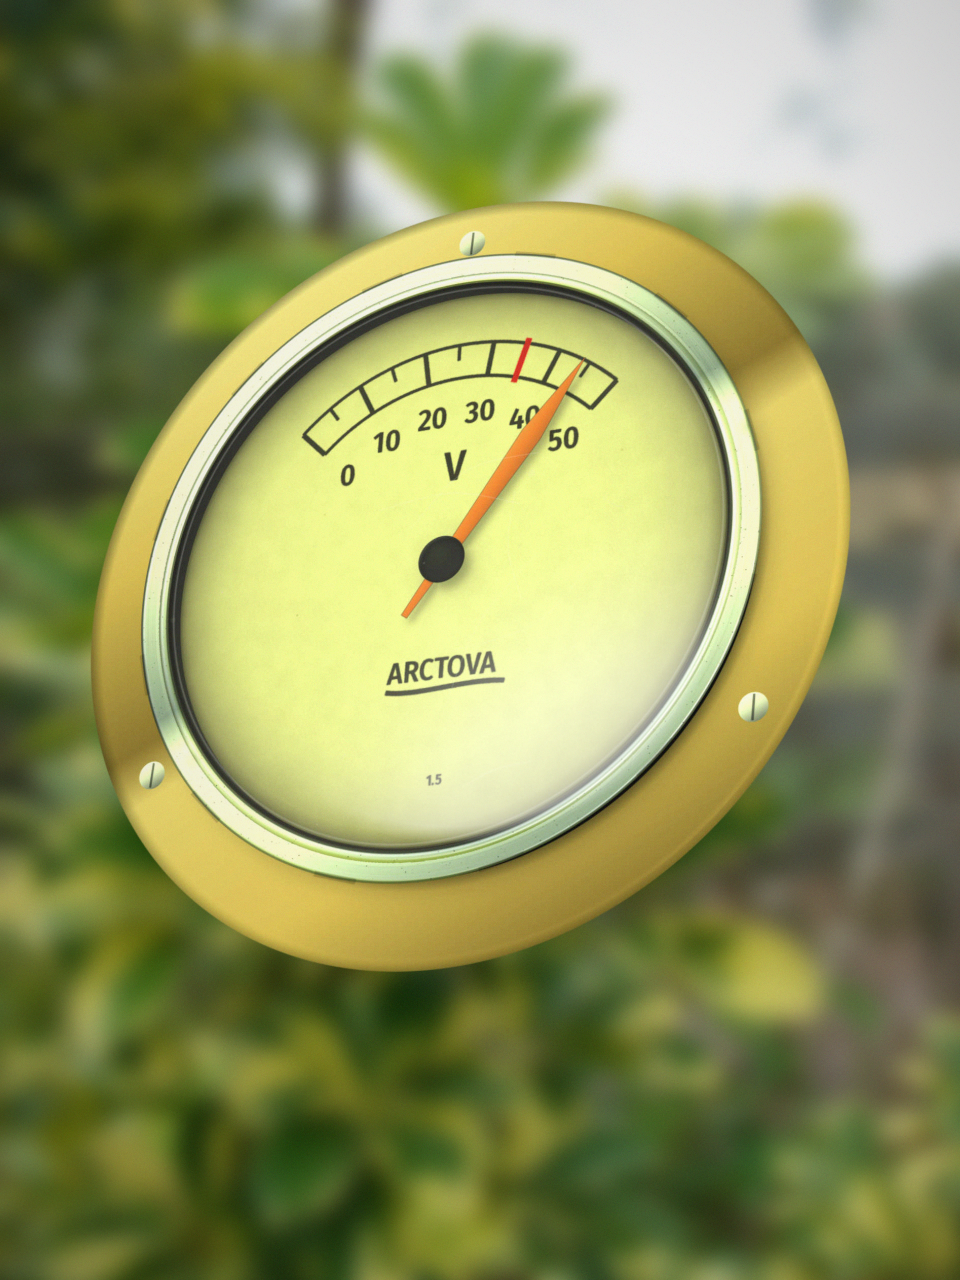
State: 45 V
